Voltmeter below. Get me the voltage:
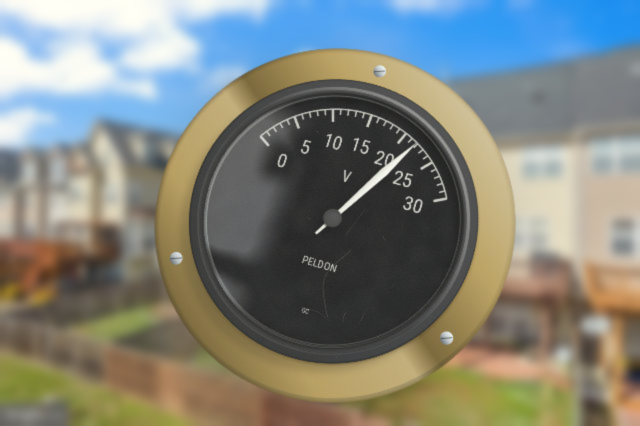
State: 22 V
